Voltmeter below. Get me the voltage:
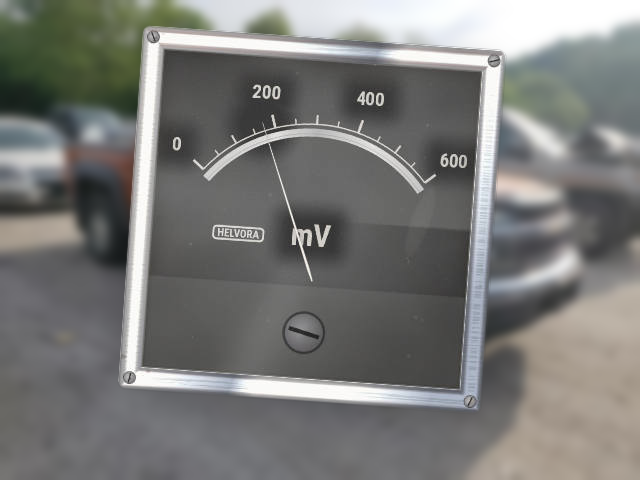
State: 175 mV
